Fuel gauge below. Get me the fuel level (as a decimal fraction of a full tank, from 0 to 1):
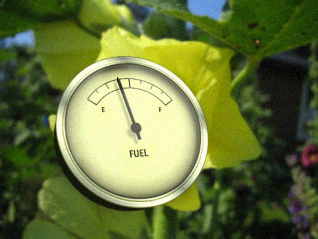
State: 0.375
